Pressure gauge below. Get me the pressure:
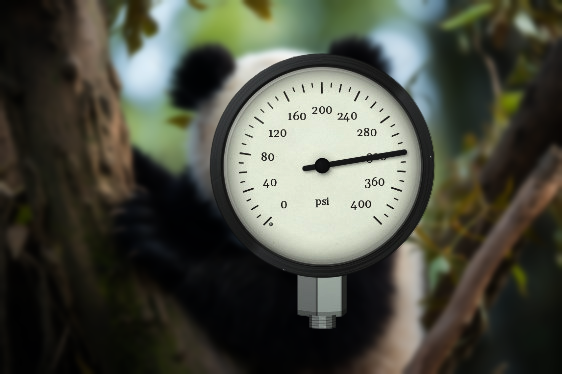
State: 320 psi
